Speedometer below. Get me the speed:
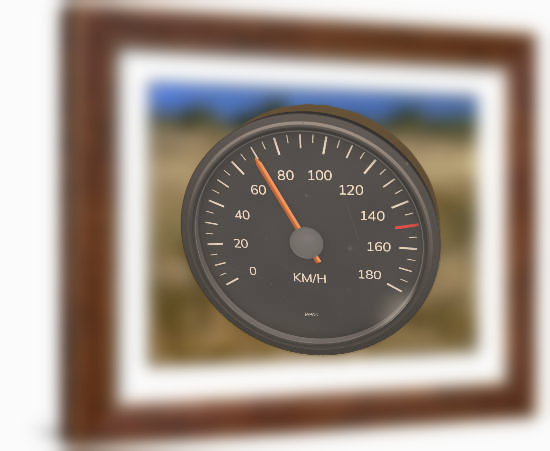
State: 70 km/h
